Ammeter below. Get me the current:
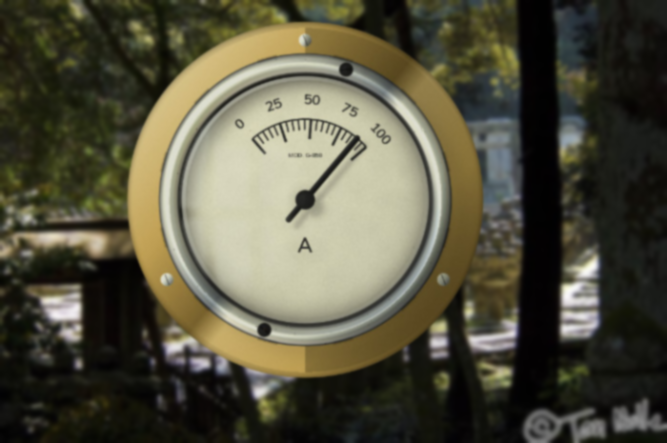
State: 90 A
